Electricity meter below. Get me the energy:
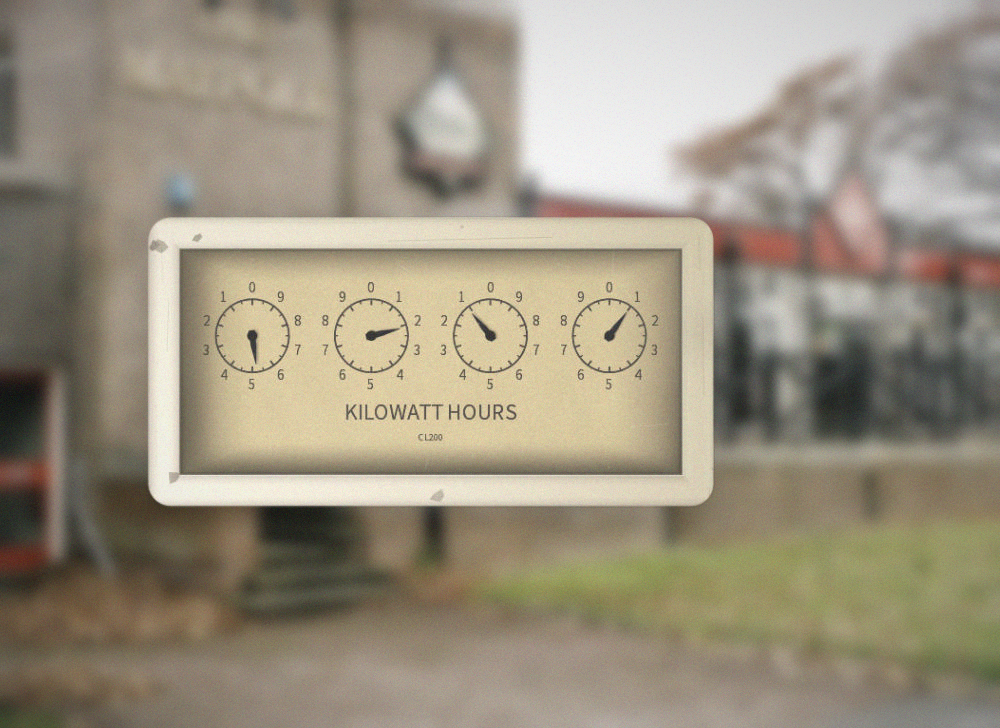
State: 5211 kWh
